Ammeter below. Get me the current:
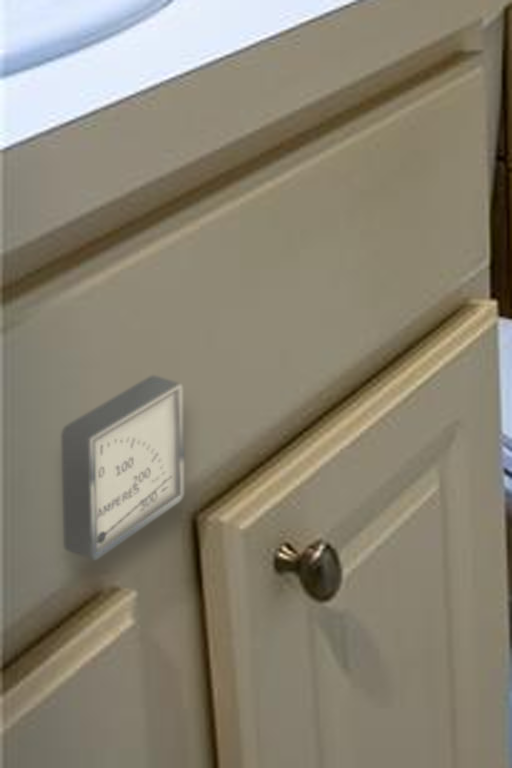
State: 280 A
